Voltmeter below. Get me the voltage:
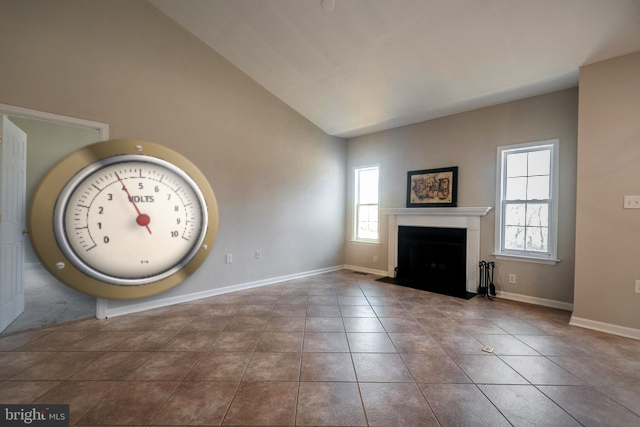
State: 4 V
